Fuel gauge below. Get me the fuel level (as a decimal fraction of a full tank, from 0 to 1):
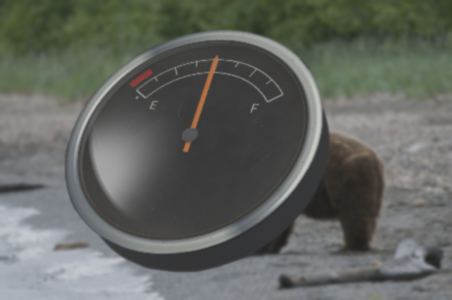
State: 0.5
